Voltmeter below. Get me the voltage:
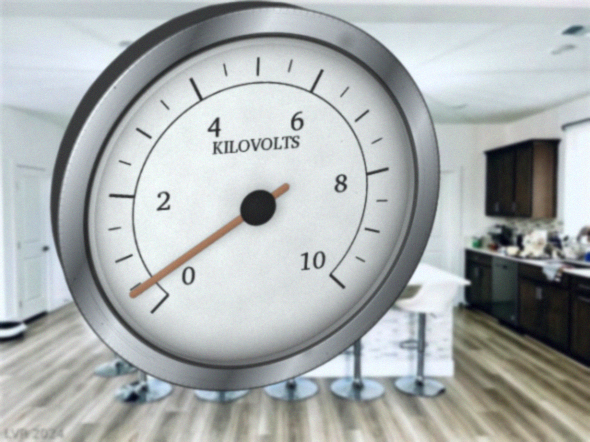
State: 0.5 kV
